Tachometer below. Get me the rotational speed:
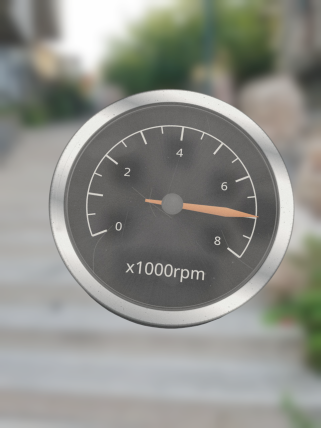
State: 7000 rpm
